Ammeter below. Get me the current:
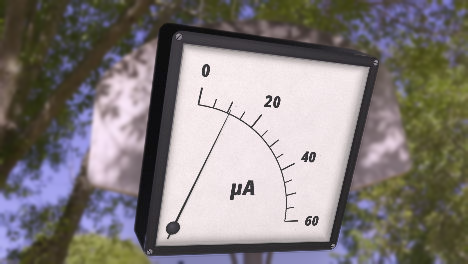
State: 10 µA
